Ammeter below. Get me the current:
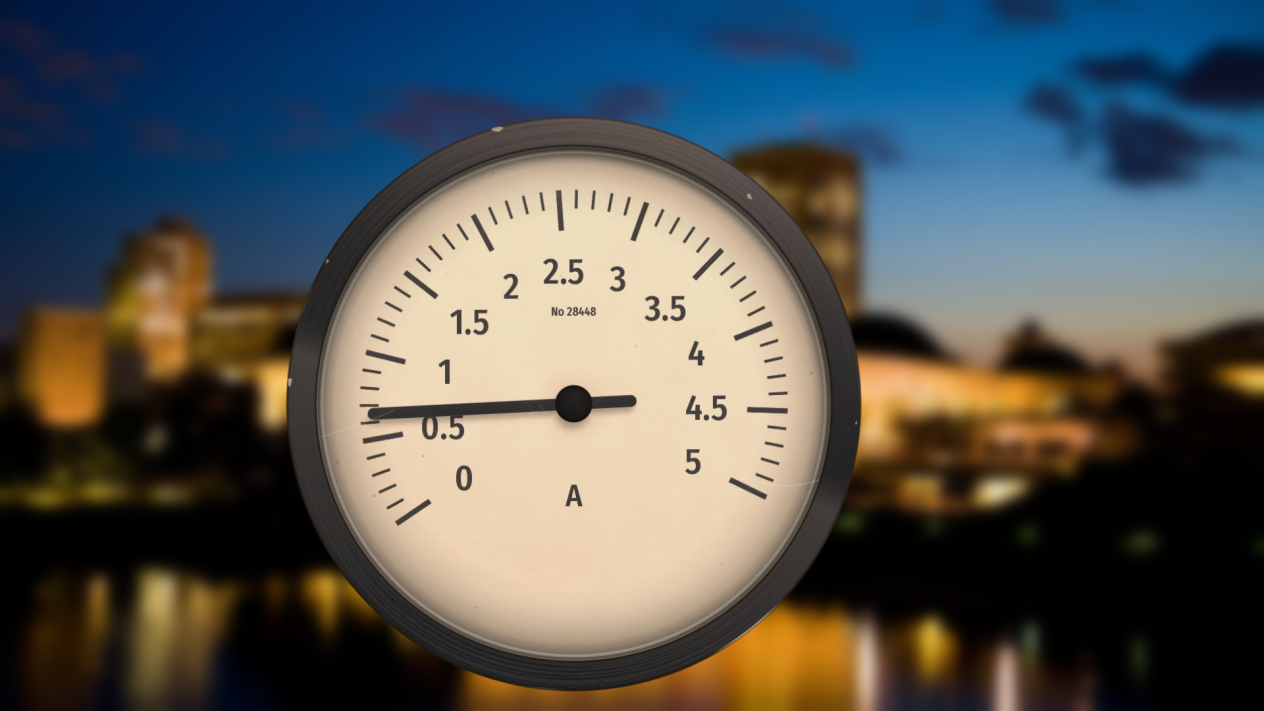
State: 0.65 A
